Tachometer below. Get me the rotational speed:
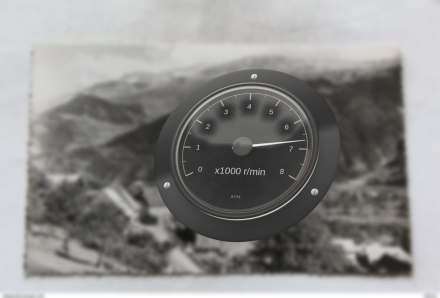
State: 6750 rpm
